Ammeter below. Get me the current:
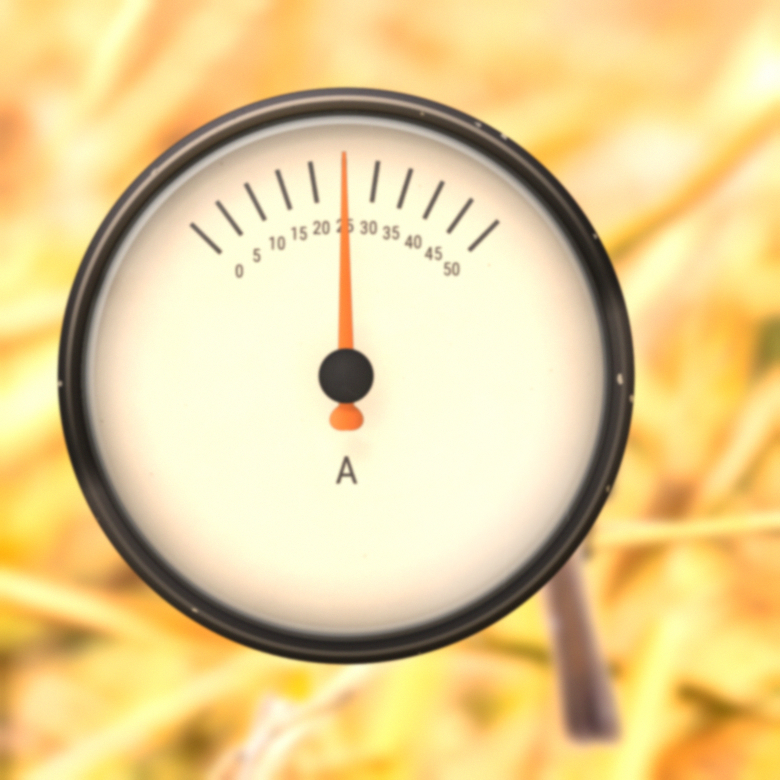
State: 25 A
